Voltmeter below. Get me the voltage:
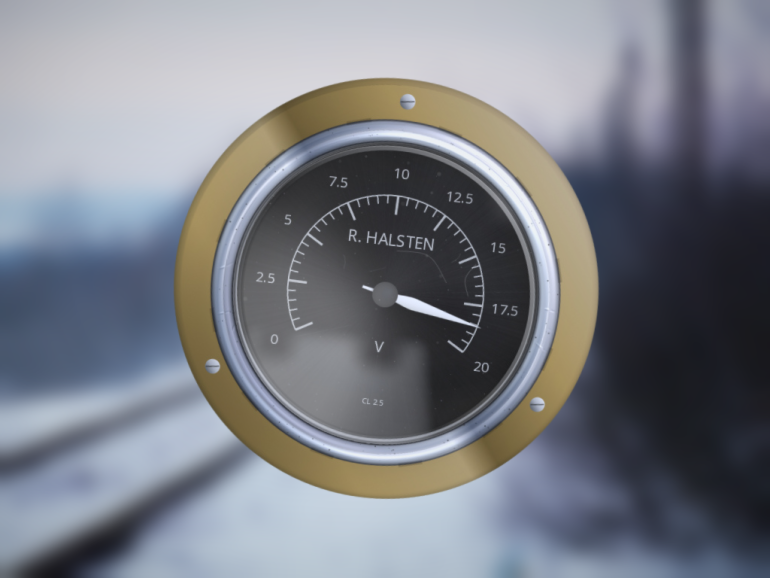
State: 18.5 V
